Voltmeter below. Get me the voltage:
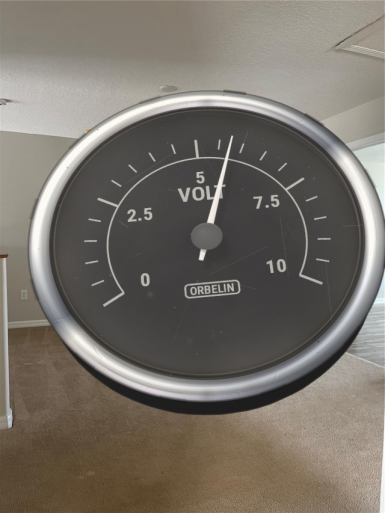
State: 5.75 V
